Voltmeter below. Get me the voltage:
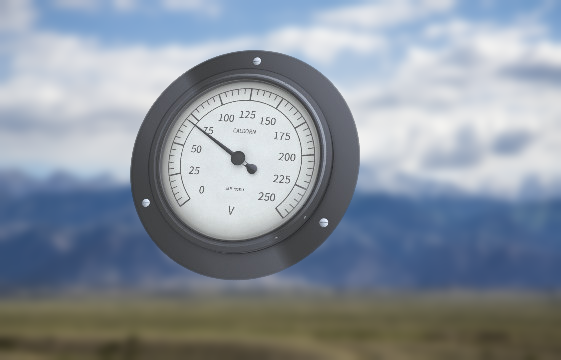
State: 70 V
